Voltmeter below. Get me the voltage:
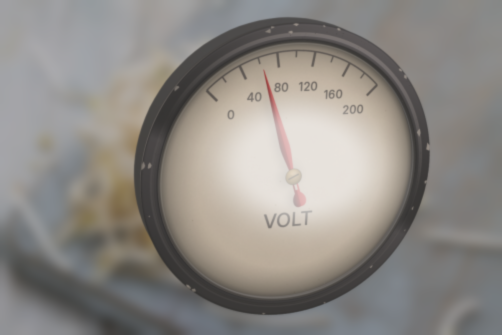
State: 60 V
